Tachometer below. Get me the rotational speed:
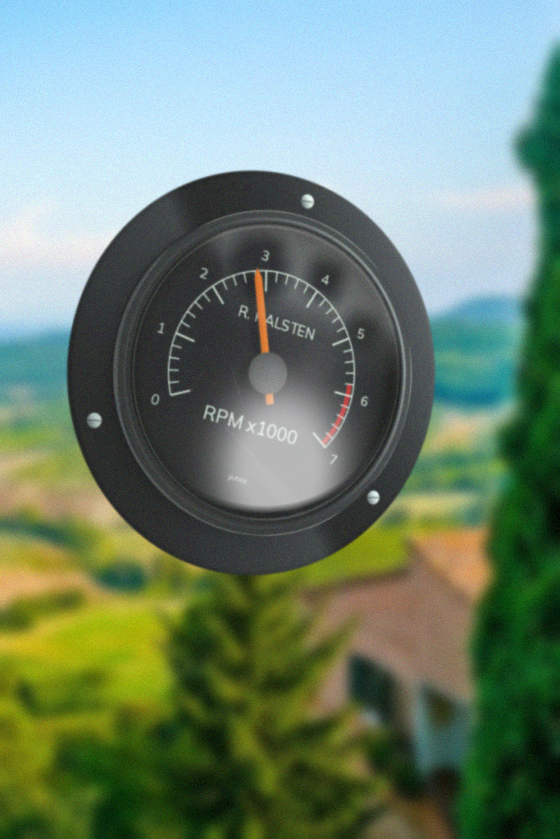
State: 2800 rpm
